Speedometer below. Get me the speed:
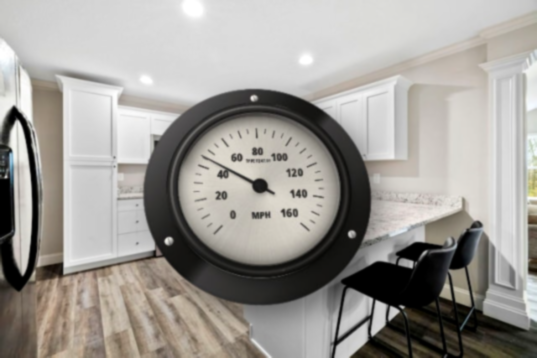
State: 45 mph
